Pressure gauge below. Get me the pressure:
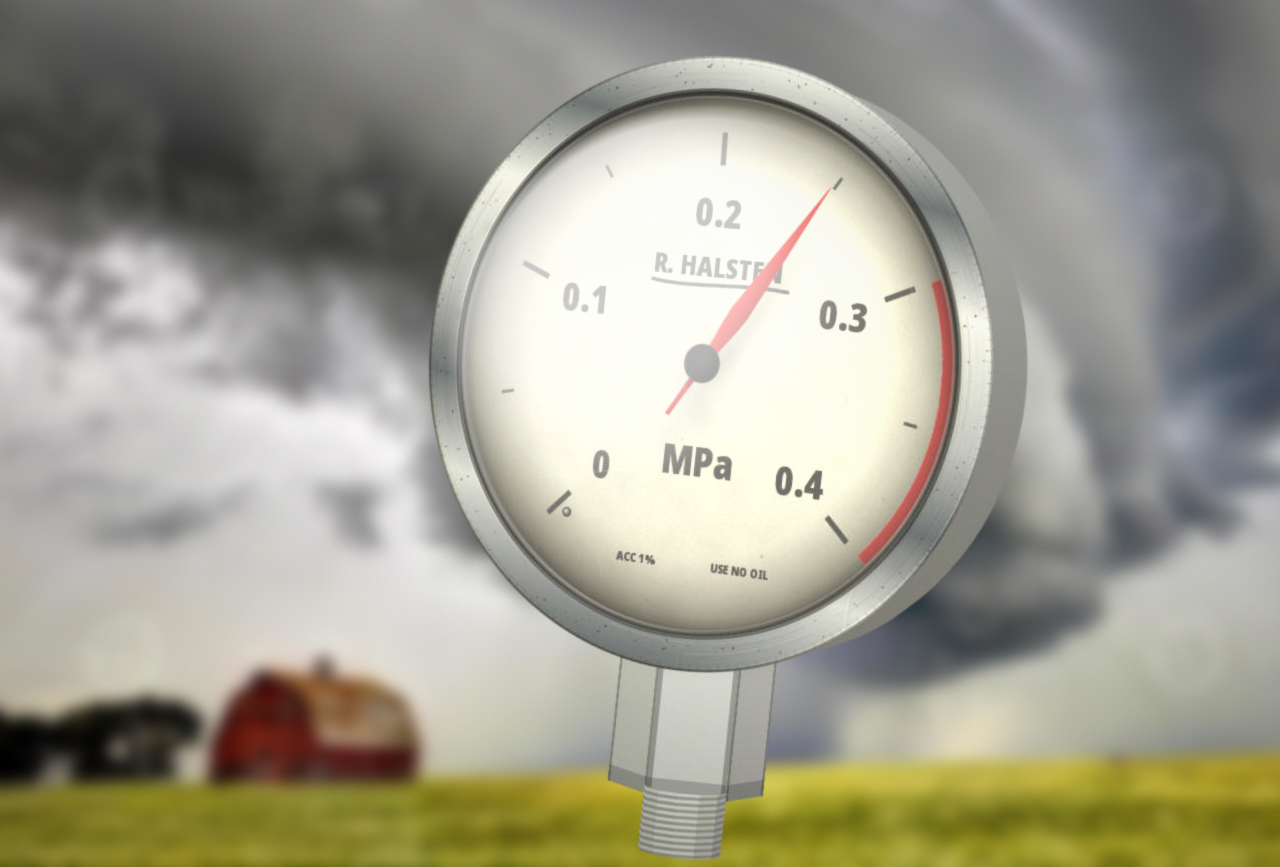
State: 0.25 MPa
